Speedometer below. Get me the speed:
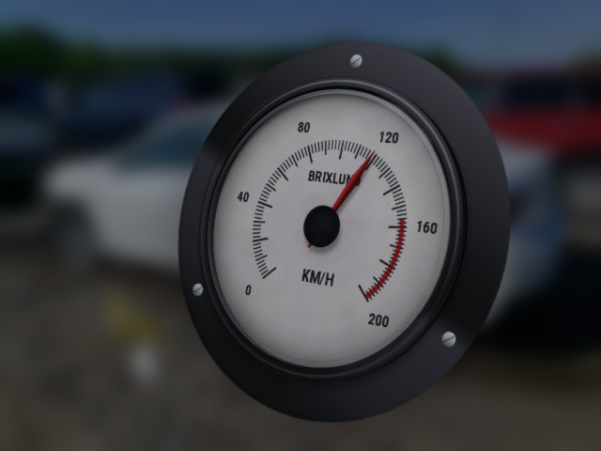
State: 120 km/h
